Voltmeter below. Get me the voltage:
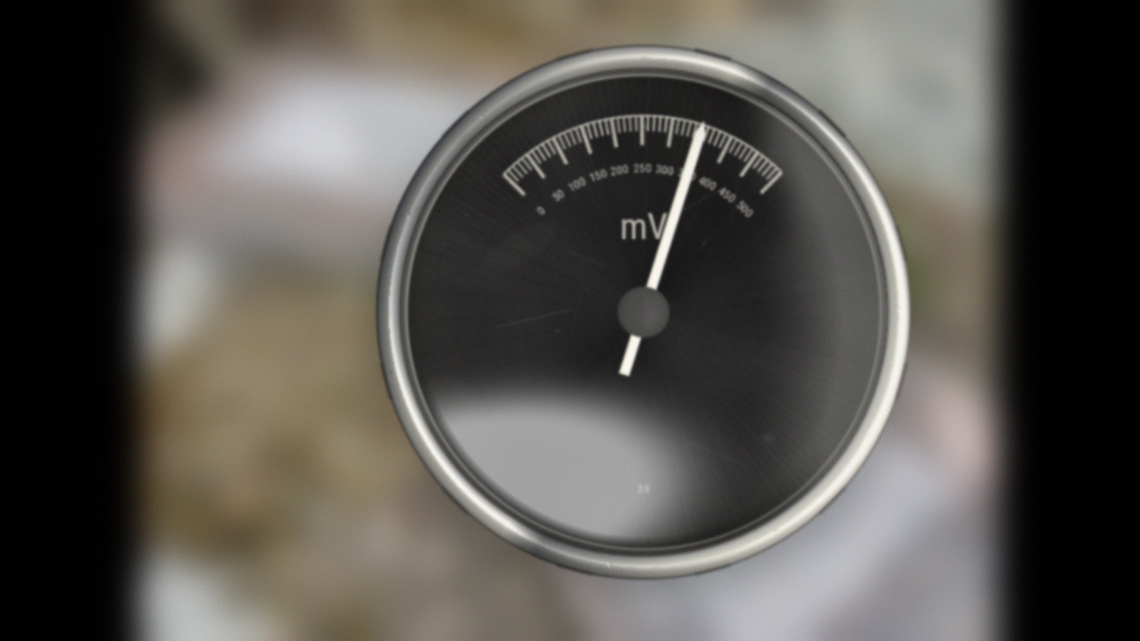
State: 350 mV
